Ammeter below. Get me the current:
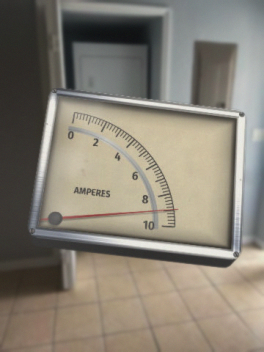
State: 9 A
